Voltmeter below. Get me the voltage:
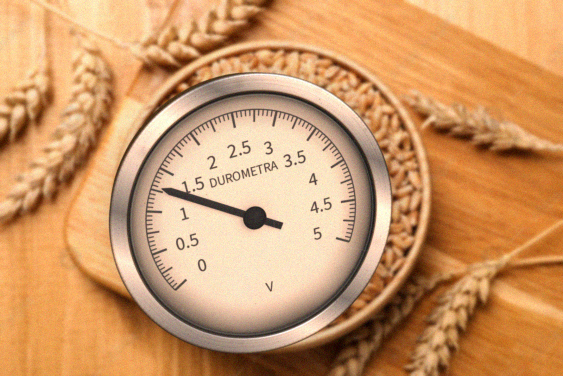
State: 1.3 V
